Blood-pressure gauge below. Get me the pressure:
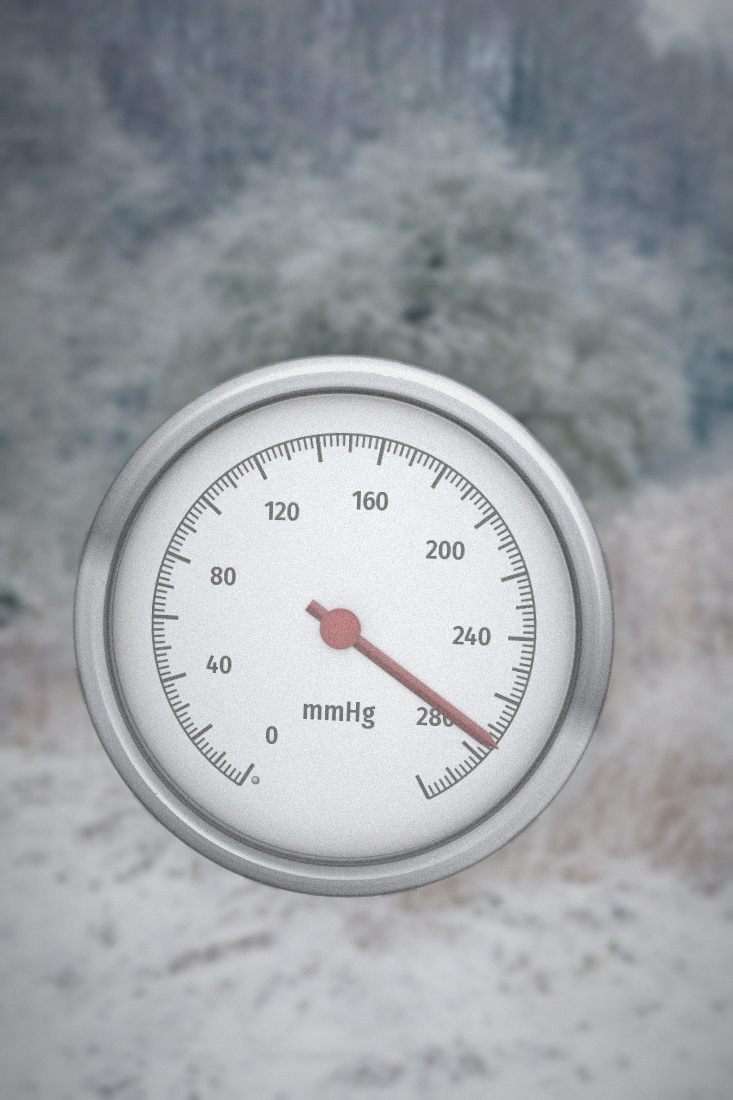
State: 274 mmHg
